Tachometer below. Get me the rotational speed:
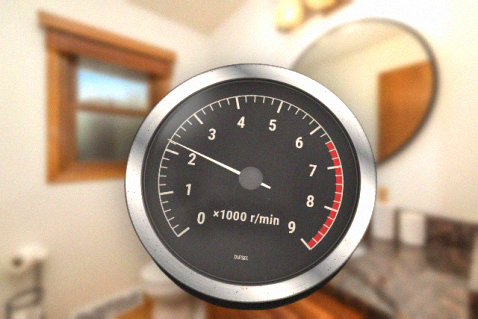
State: 2200 rpm
